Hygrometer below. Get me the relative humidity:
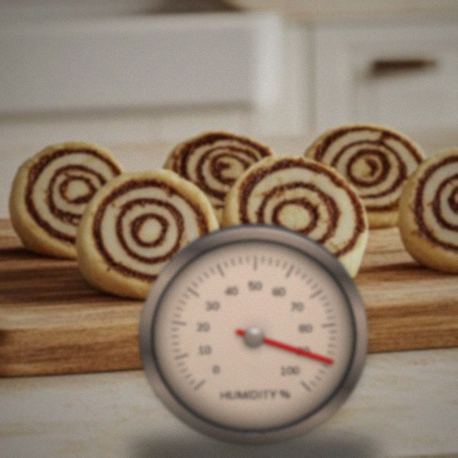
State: 90 %
